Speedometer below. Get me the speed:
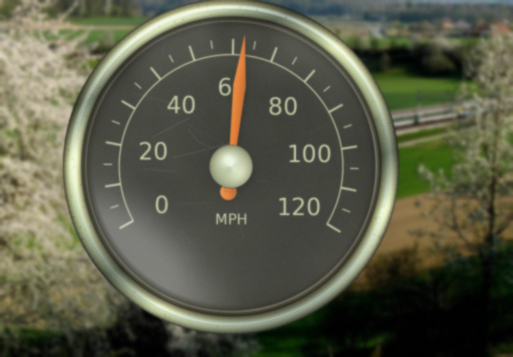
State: 62.5 mph
